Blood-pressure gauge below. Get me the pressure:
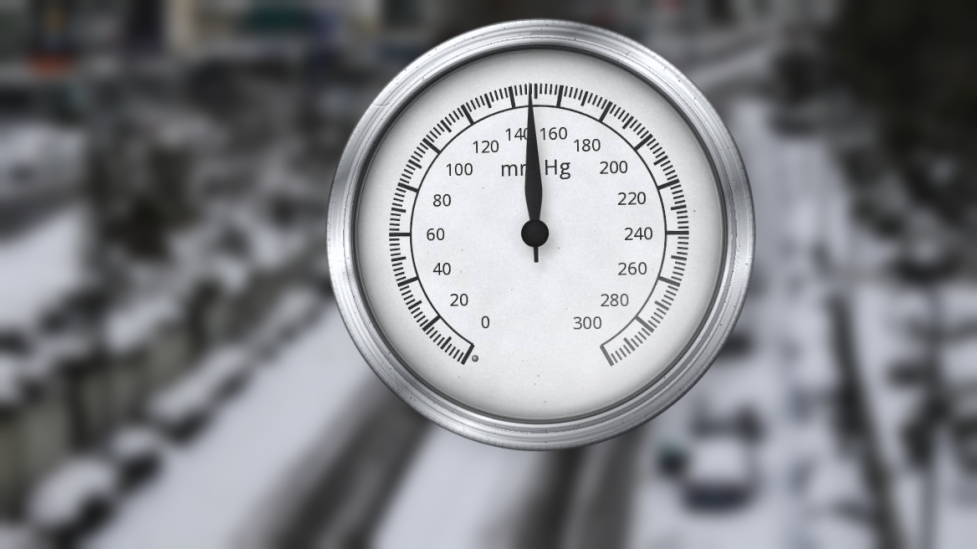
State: 148 mmHg
